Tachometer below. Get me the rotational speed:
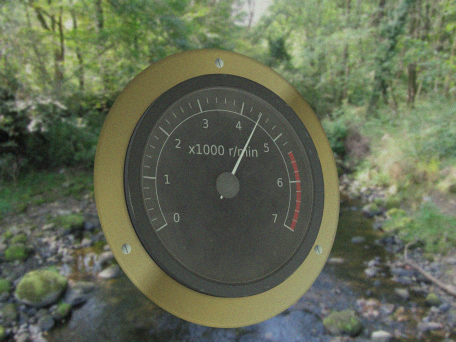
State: 4400 rpm
